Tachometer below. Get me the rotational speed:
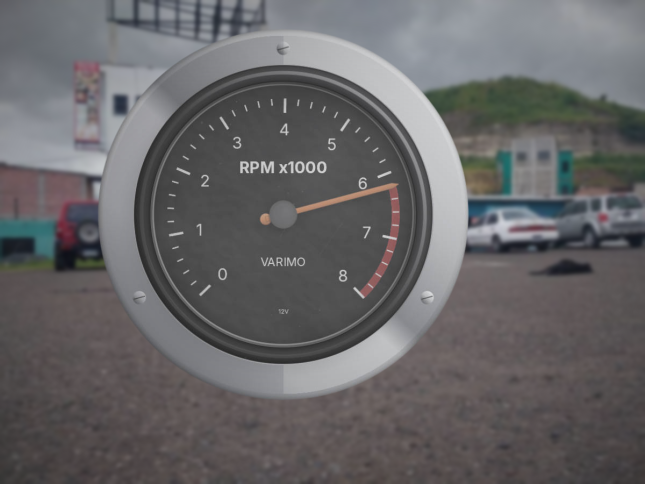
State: 6200 rpm
